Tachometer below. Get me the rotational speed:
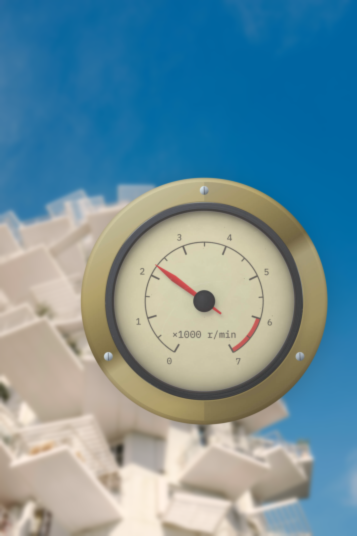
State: 2250 rpm
